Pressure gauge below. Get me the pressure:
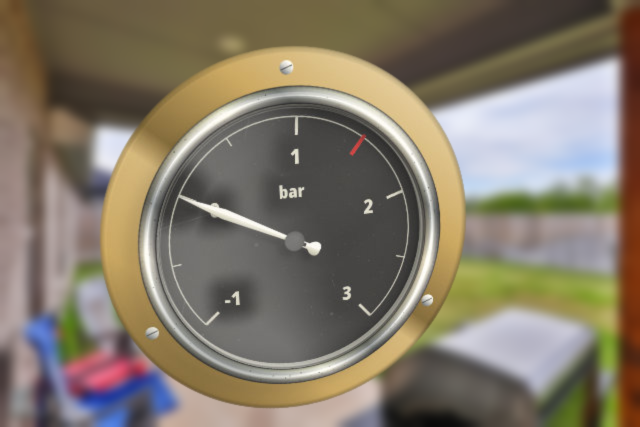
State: 0 bar
